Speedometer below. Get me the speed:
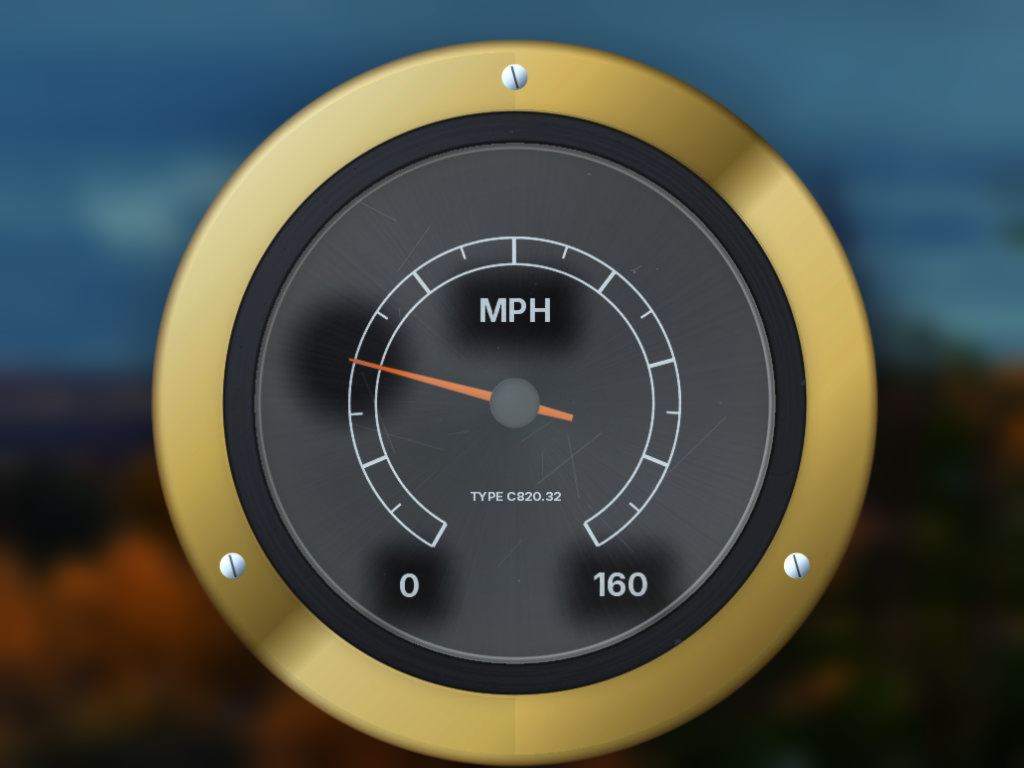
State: 40 mph
